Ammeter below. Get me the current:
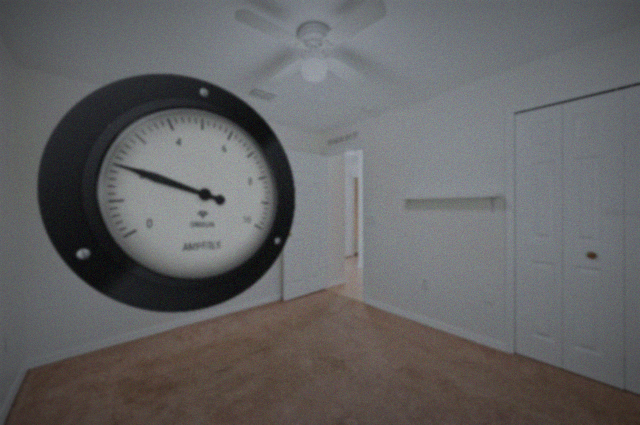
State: 2 A
